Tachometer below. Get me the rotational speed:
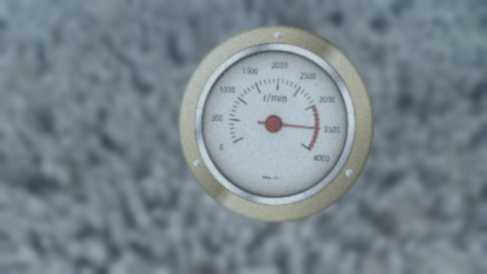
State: 3500 rpm
